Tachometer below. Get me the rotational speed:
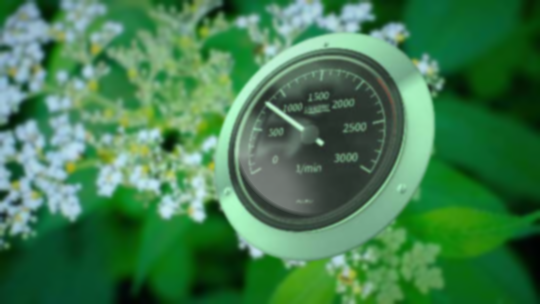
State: 800 rpm
